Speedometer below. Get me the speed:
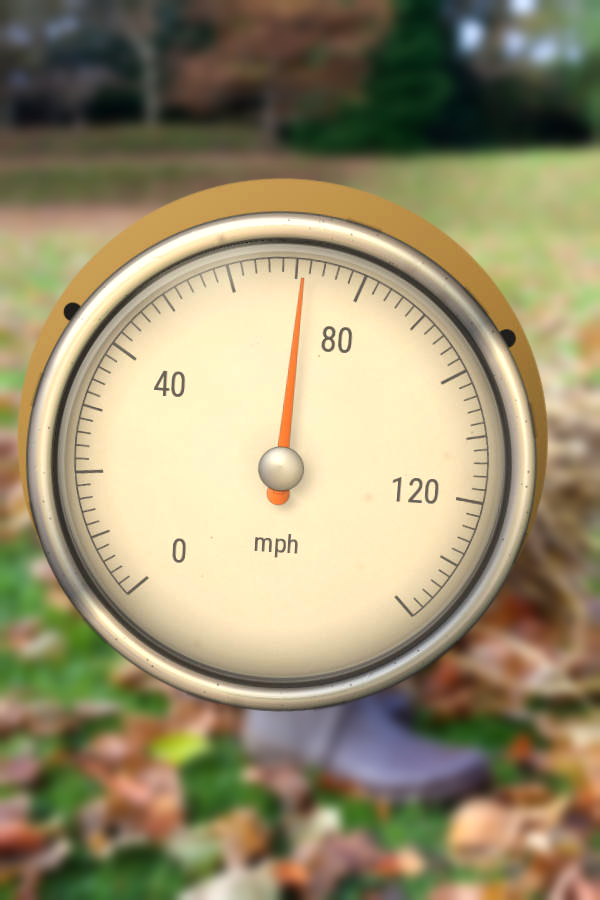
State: 71 mph
